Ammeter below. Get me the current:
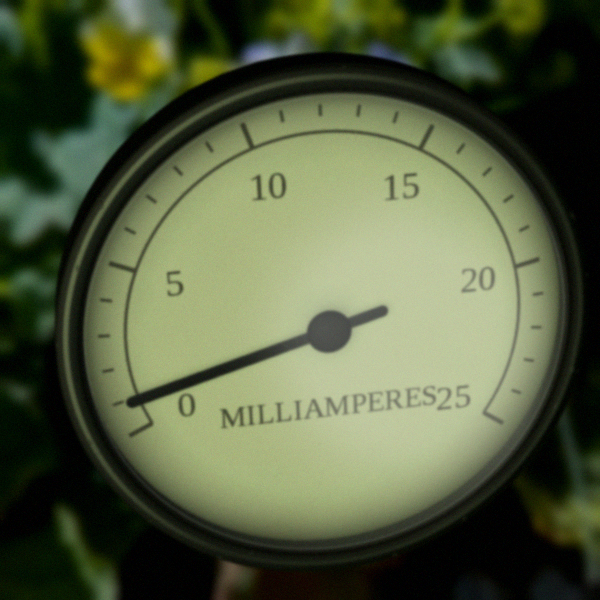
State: 1 mA
